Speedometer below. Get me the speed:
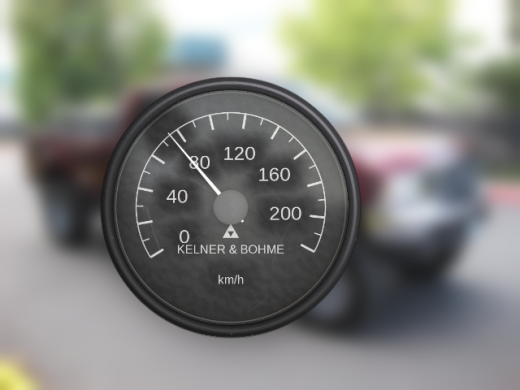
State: 75 km/h
